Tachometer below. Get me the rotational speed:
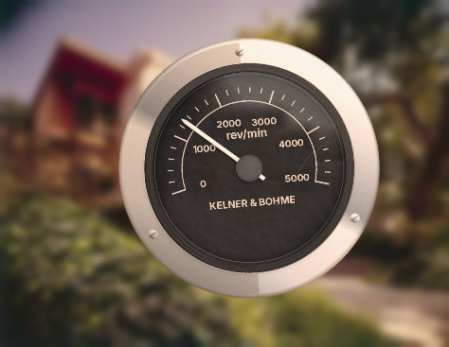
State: 1300 rpm
